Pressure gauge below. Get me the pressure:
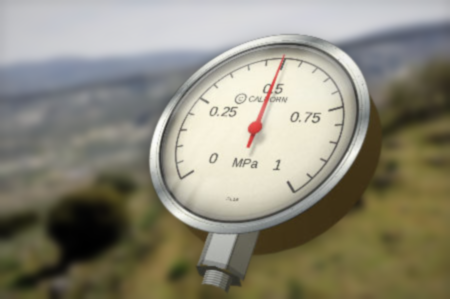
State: 0.5 MPa
